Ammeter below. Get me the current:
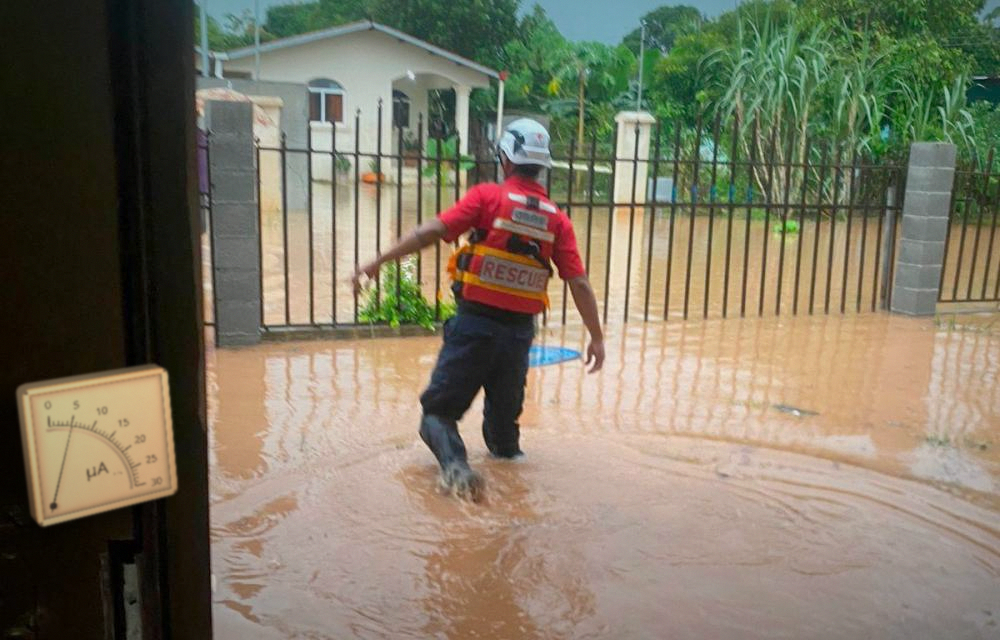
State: 5 µA
